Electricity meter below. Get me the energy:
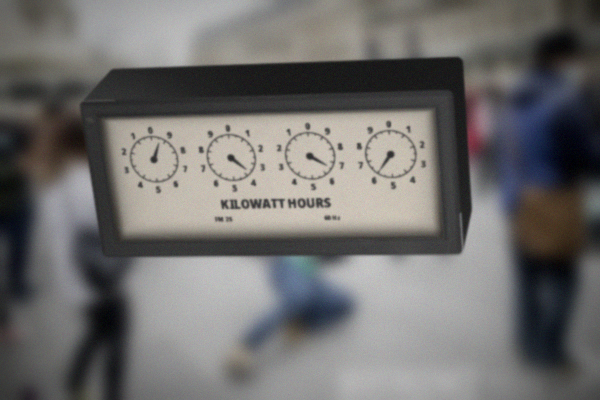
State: 9366 kWh
